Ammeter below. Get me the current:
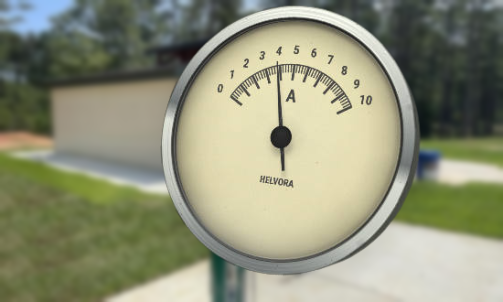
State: 4 A
